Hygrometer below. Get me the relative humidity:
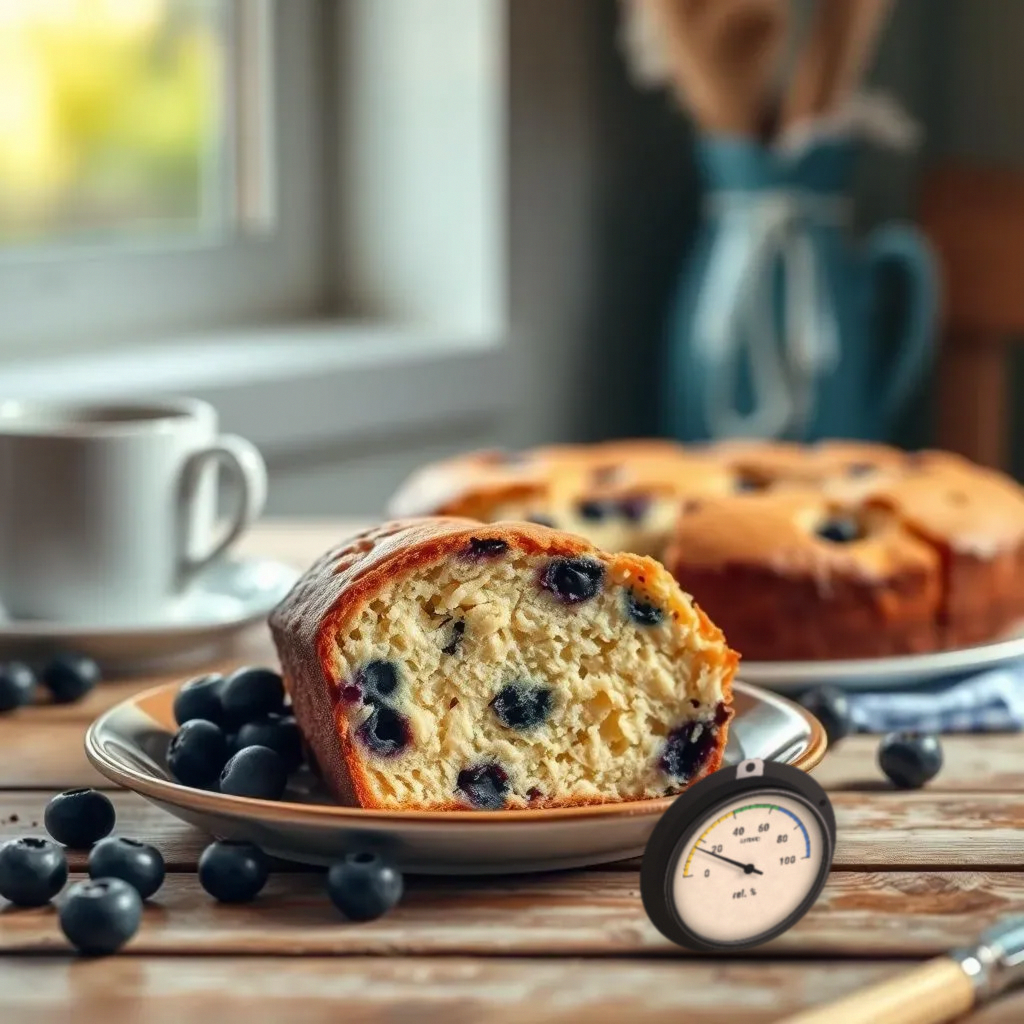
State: 16 %
